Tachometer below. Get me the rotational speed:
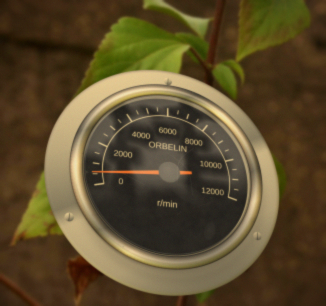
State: 500 rpm
